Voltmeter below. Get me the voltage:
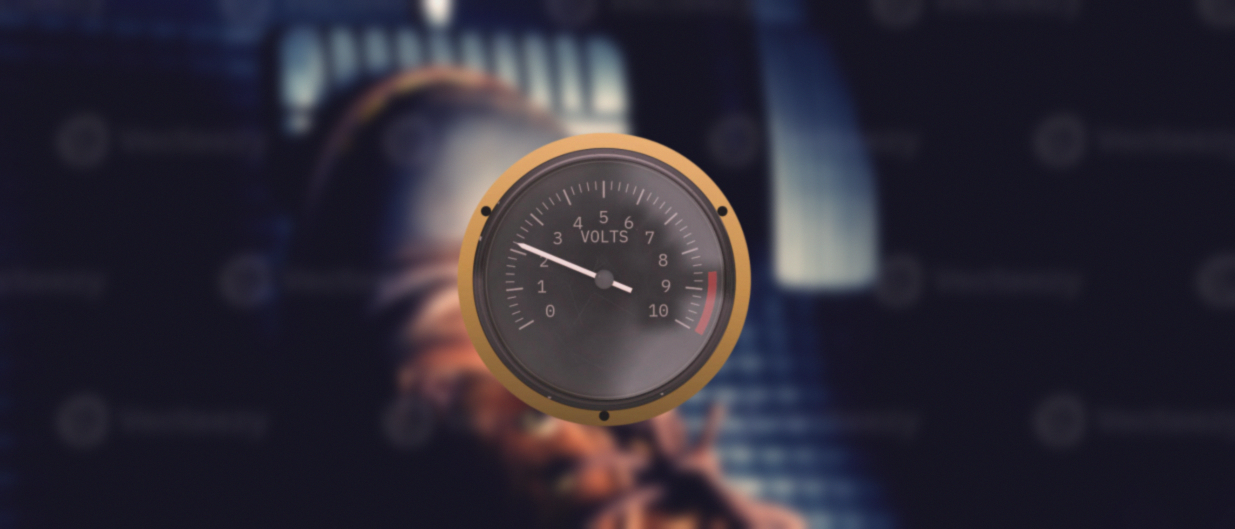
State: 2.2 V
